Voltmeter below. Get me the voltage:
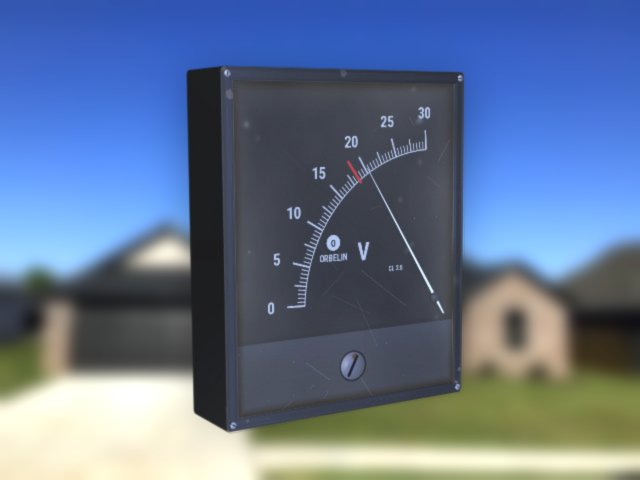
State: 20 V
